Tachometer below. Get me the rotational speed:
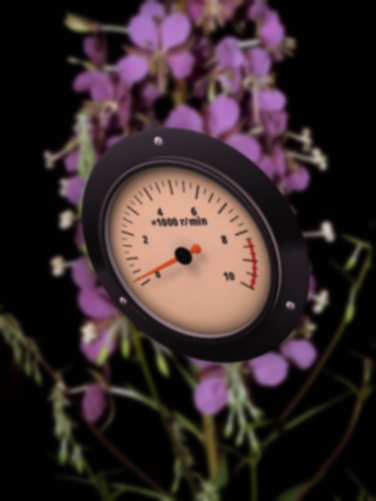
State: 250 rpm
